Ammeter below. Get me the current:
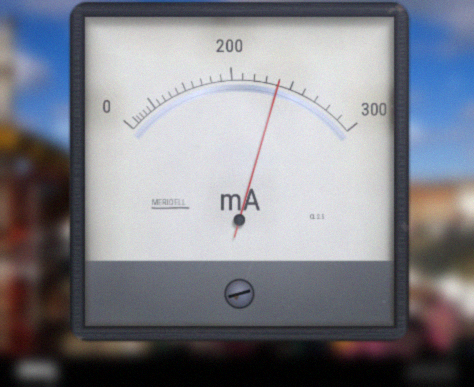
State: 240 mA
